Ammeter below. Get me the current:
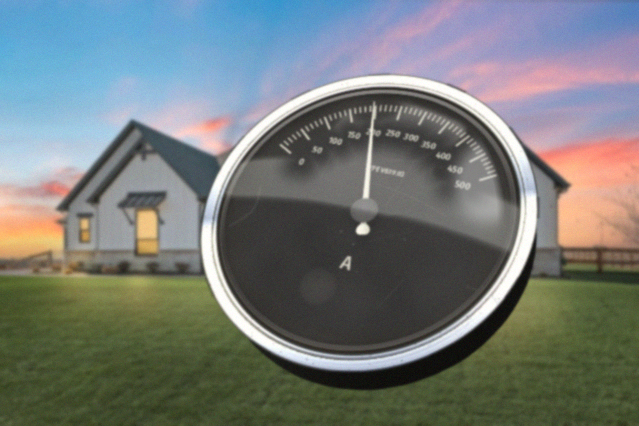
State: 200 A
